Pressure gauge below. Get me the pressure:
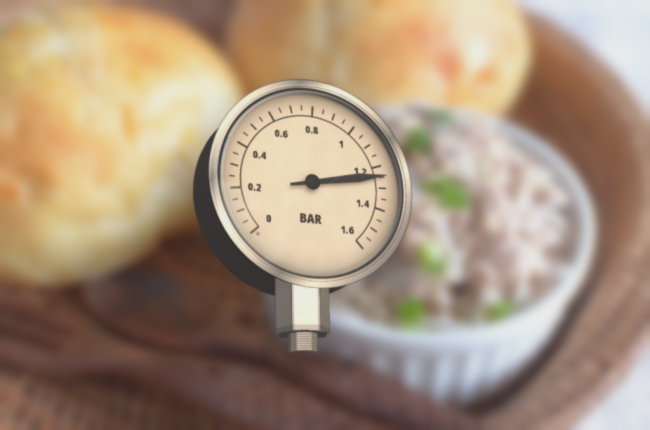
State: 1.25 bar
